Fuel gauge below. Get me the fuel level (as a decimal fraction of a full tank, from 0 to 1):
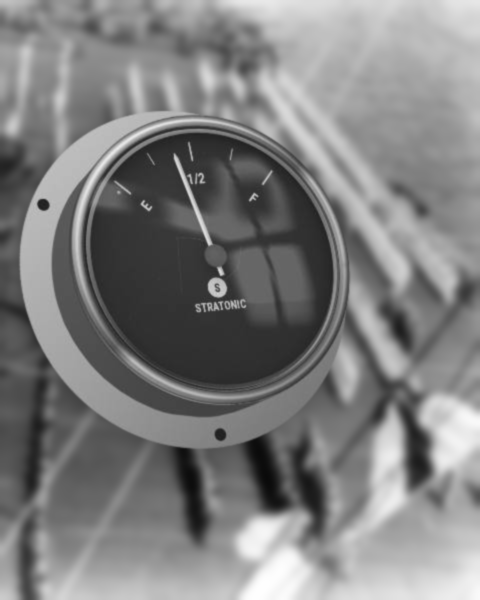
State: 0.375
